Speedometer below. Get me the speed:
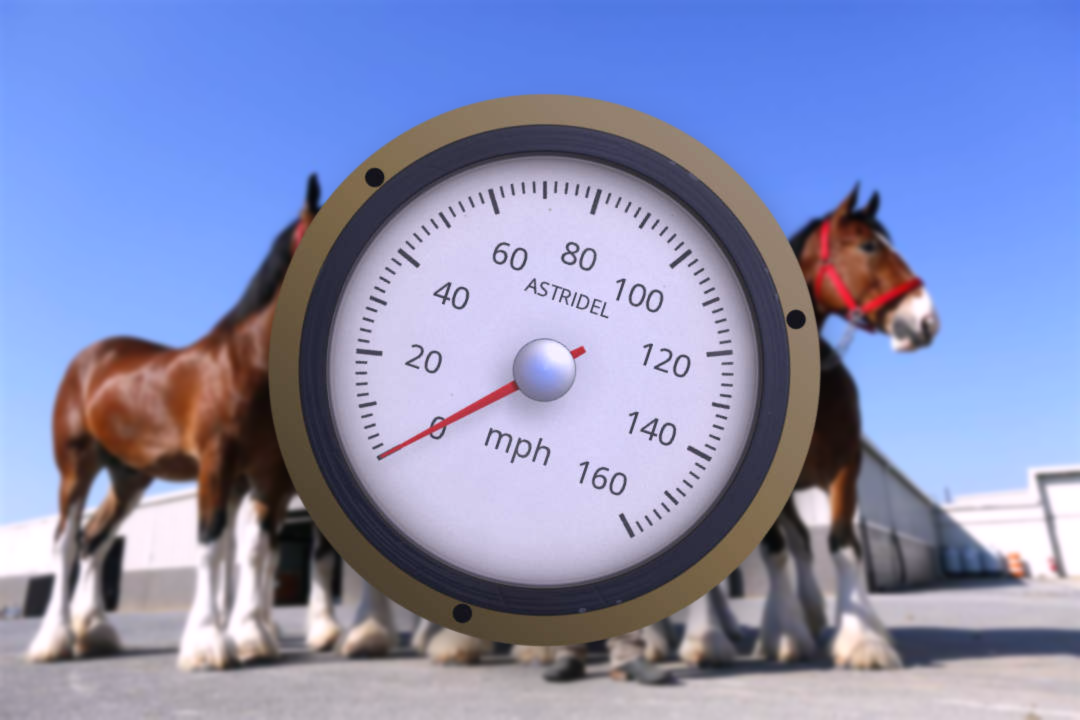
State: 0 mph
